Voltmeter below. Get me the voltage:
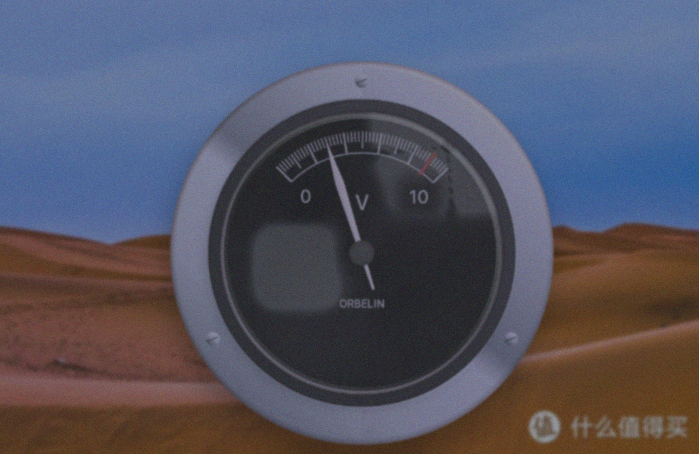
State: 3 V
